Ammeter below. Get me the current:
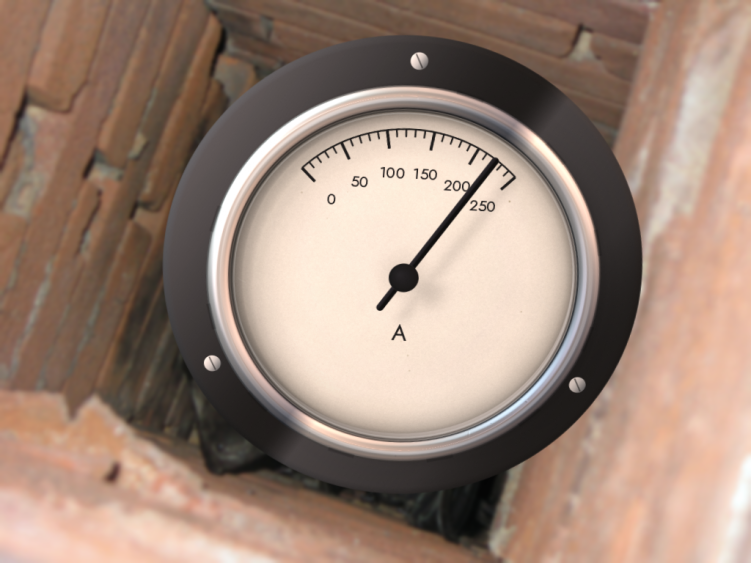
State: 220 A
